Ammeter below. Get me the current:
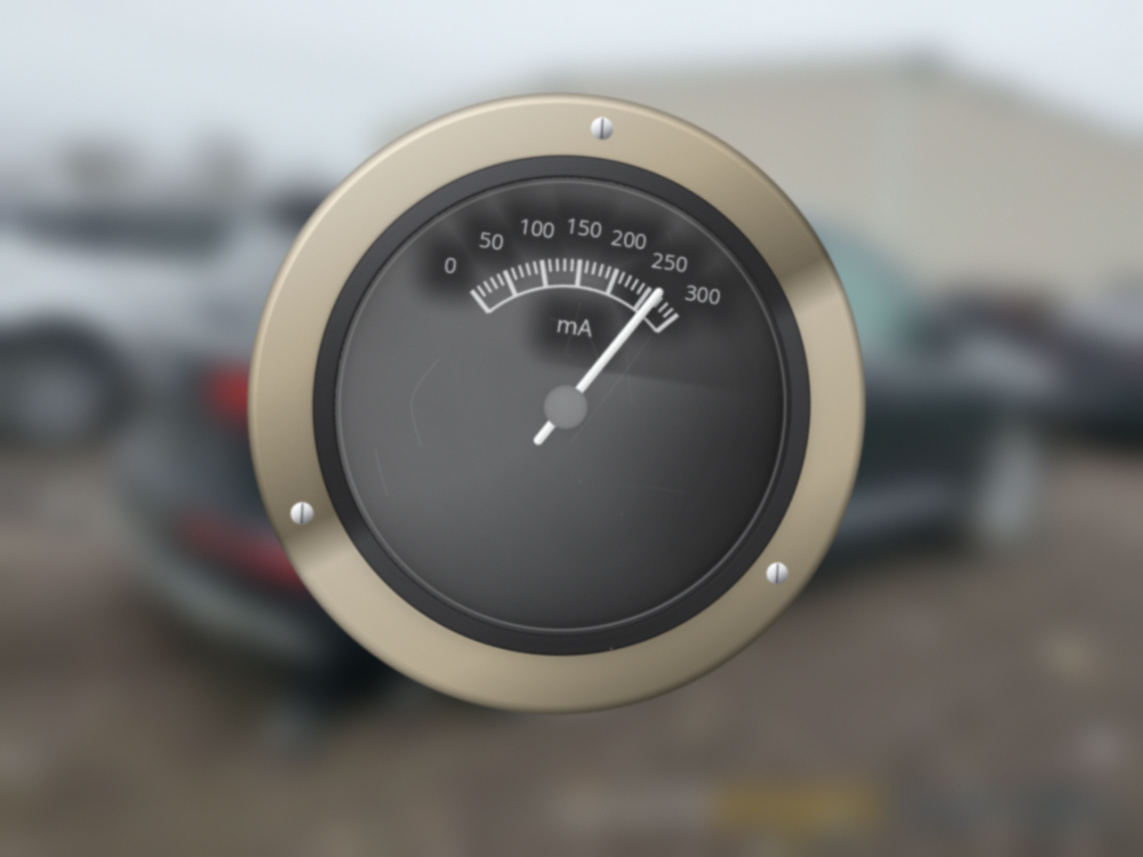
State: 260 mA
